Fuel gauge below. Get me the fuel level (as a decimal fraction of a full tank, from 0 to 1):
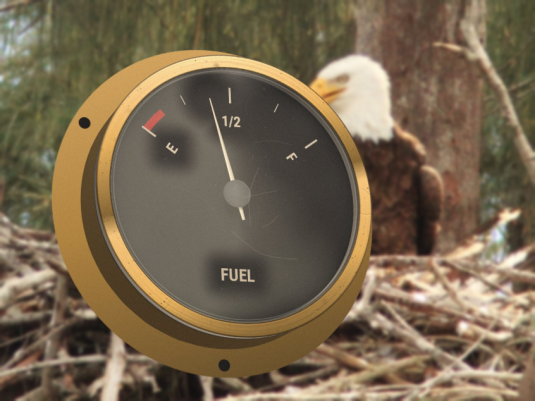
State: 0.375
